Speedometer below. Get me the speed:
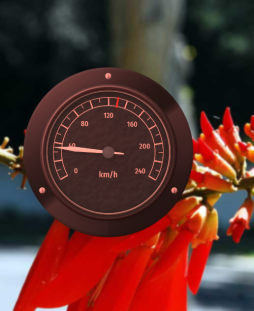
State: 35 km/h
